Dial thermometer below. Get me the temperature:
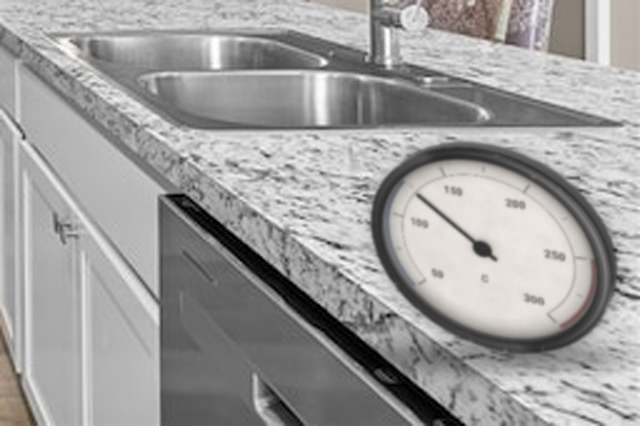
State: 125 °C
